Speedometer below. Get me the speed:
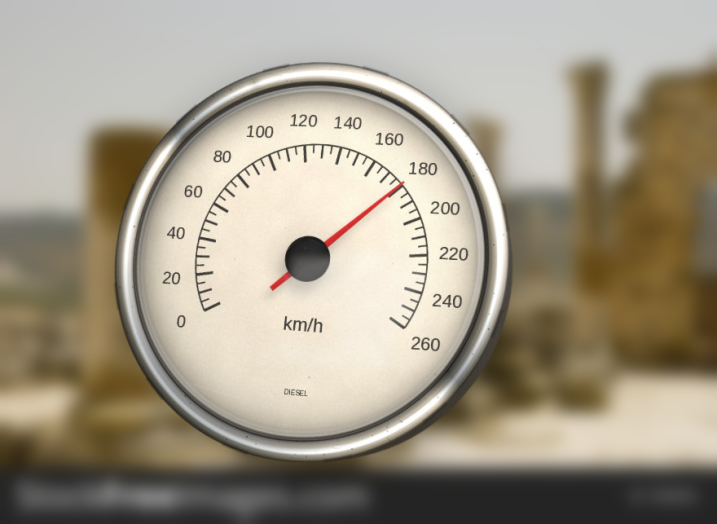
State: 180 km/h
